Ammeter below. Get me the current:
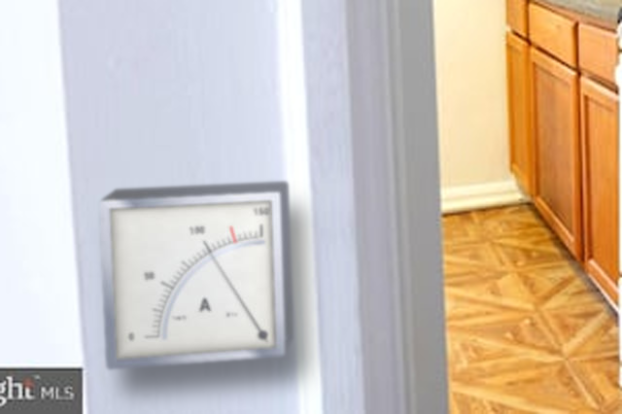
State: 100 A
